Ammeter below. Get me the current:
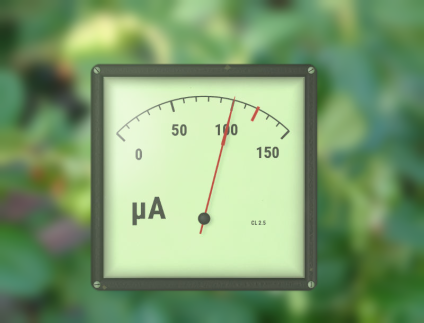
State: 100 µA
